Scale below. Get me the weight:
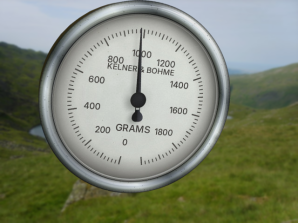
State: 980 g
